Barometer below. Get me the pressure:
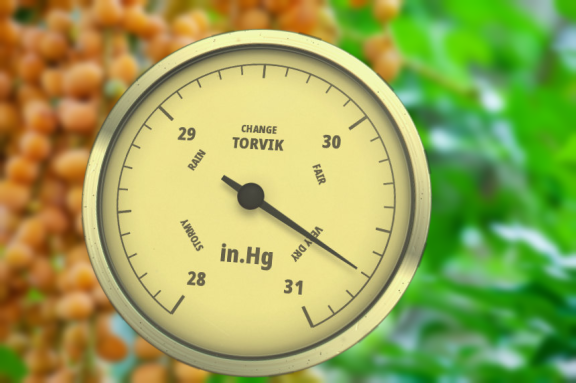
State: 30.7 inHg
